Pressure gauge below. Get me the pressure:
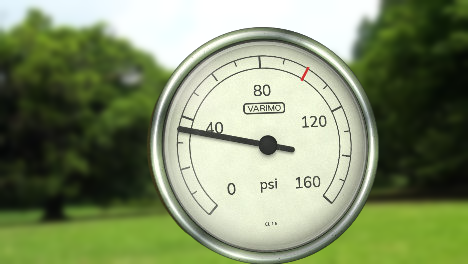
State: 35 psi
